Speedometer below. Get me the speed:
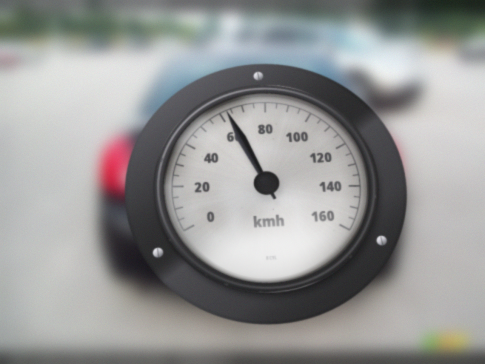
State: 62.5 km/h
